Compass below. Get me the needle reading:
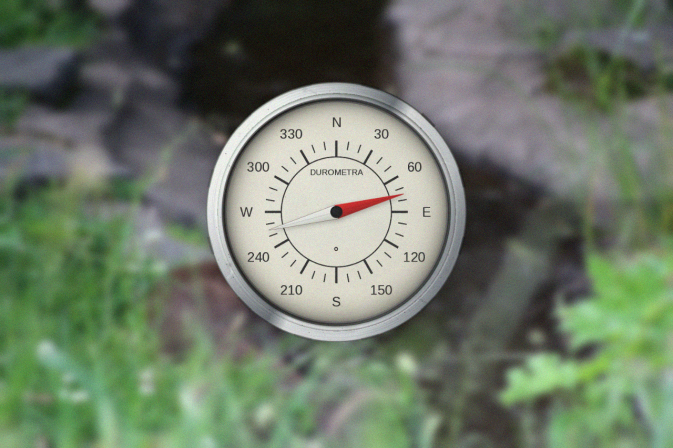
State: 75 °
